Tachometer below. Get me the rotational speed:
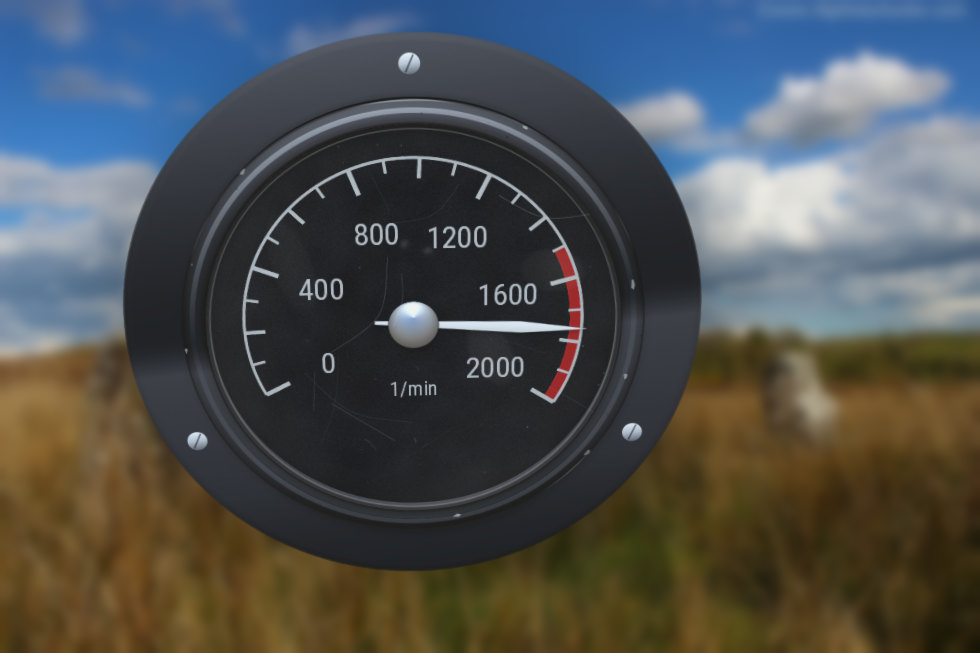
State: 1750 rpm
